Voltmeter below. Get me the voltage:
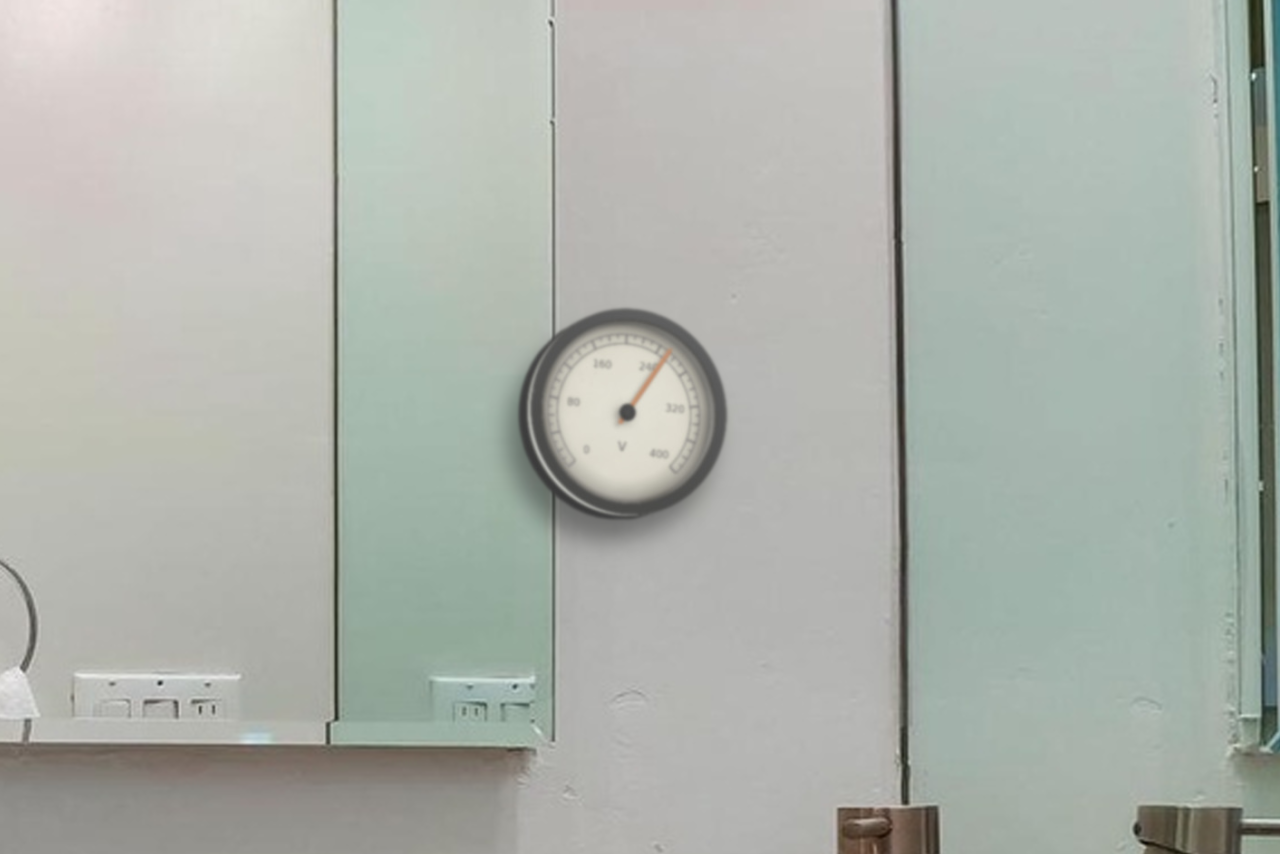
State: 250 V
